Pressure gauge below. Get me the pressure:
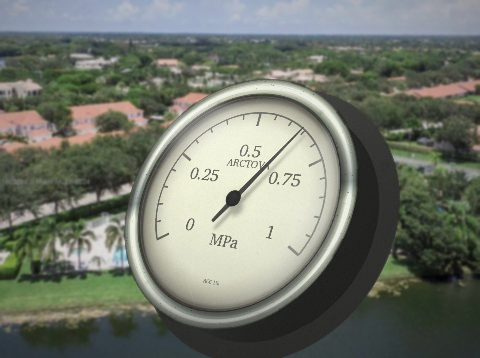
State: 0.65 MPa
